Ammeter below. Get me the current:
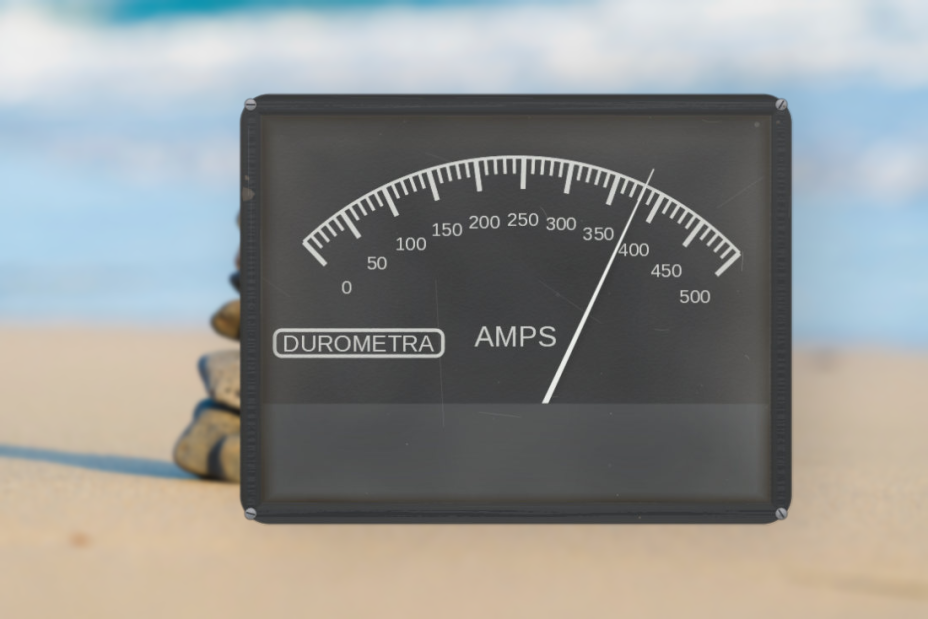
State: 380 A
